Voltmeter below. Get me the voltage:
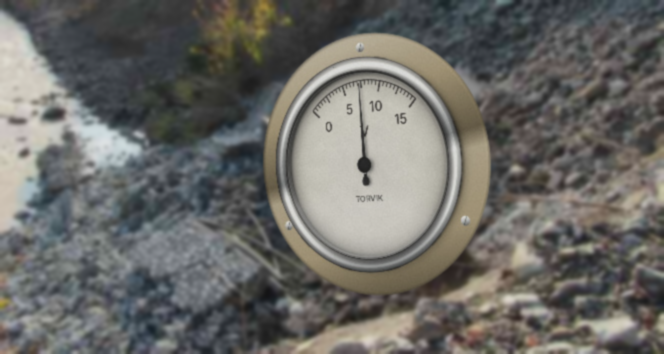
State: 7.5 V
